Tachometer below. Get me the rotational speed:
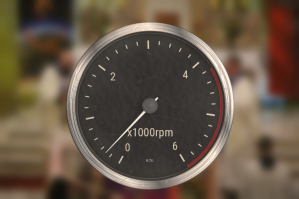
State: 300 rpm
